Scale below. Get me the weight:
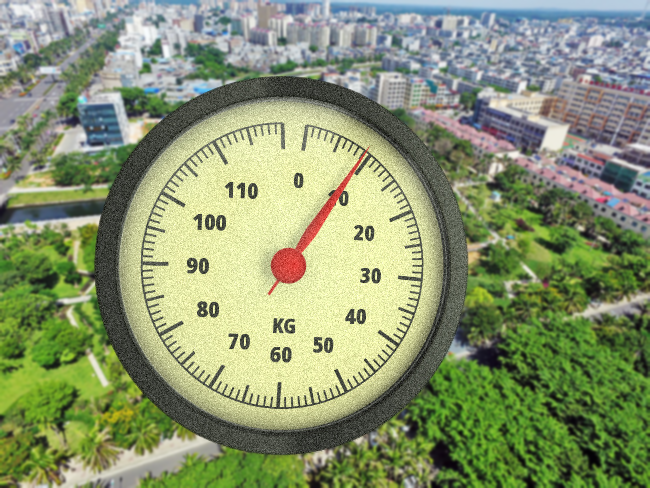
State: 9 kg
